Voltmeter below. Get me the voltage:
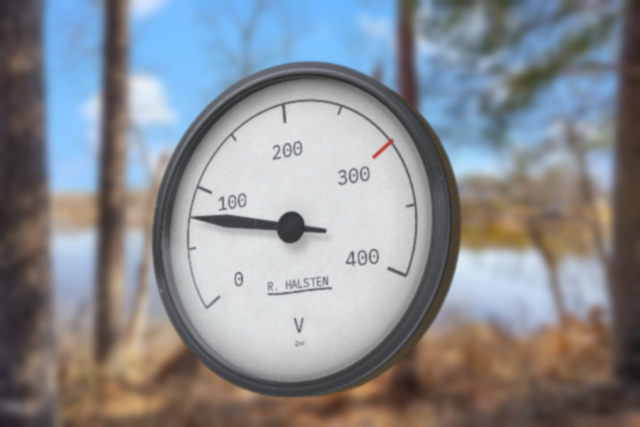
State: 75 V
